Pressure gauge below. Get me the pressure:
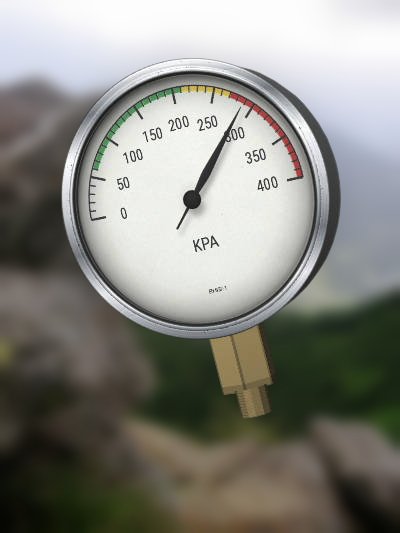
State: 290 kPa
